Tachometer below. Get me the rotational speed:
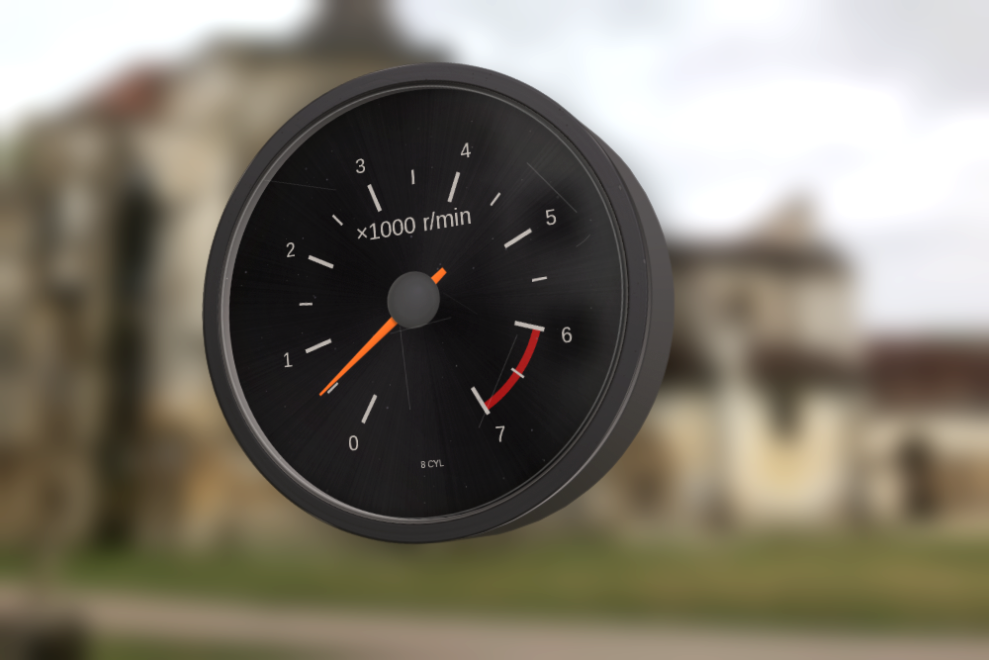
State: 500 rpm
